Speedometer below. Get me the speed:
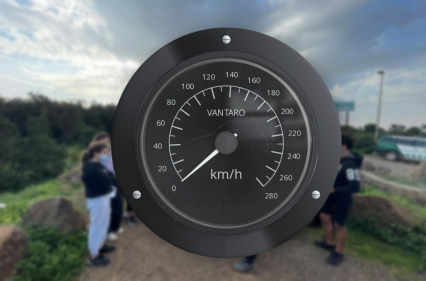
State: 0 km/h
